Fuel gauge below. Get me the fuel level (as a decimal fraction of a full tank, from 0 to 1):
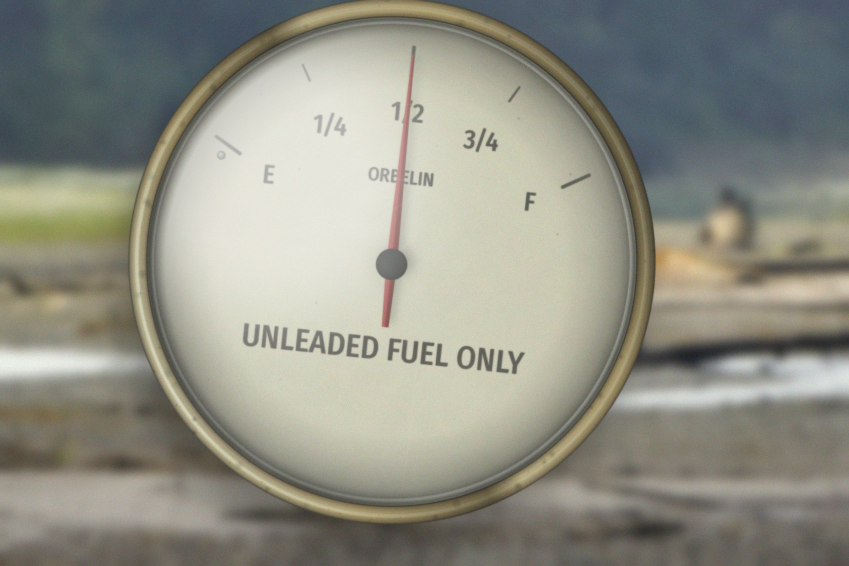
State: 0.5
